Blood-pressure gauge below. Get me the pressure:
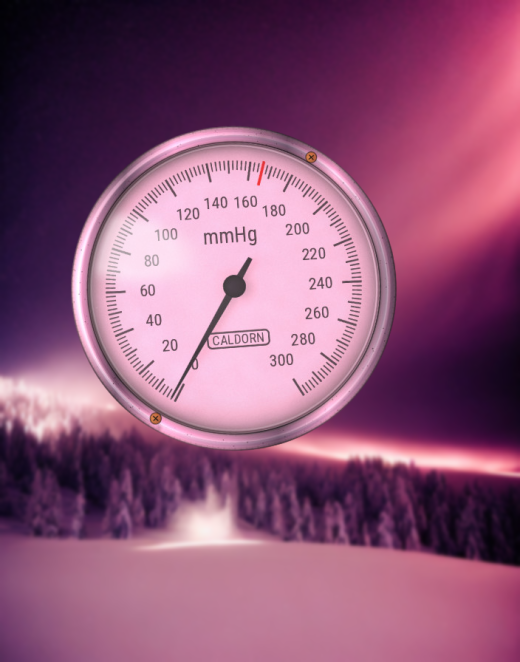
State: 2 mmHg
